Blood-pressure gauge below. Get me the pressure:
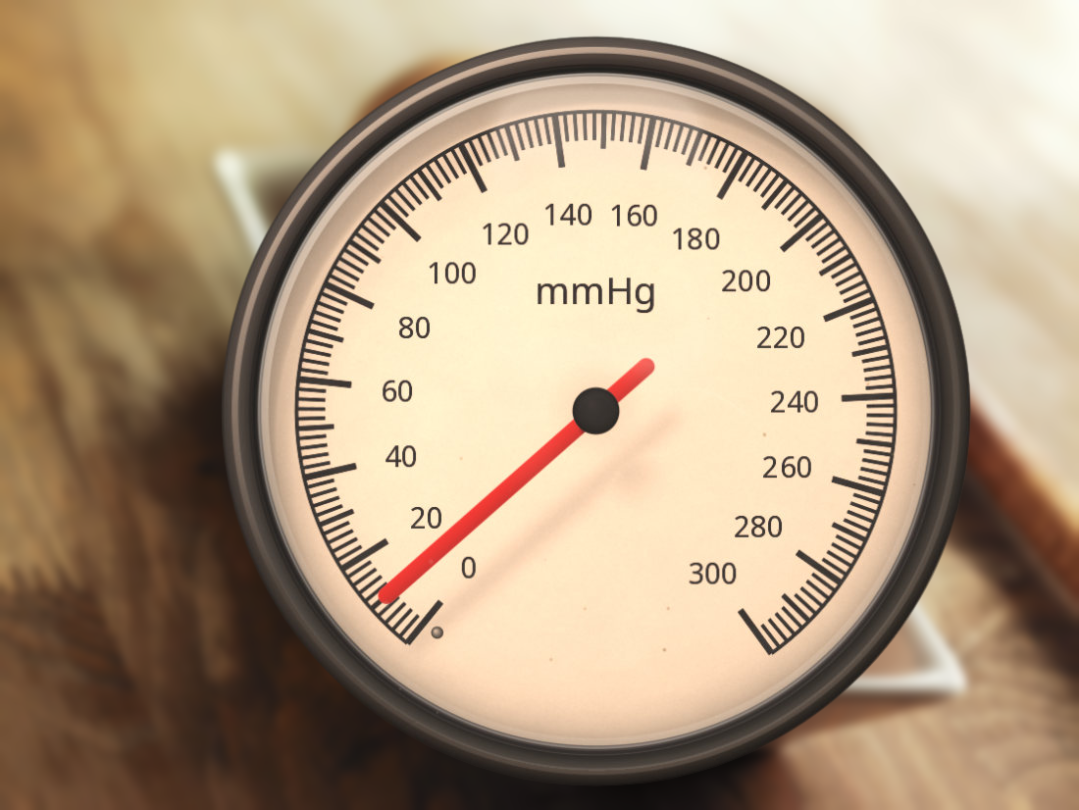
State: 10 mmHg
